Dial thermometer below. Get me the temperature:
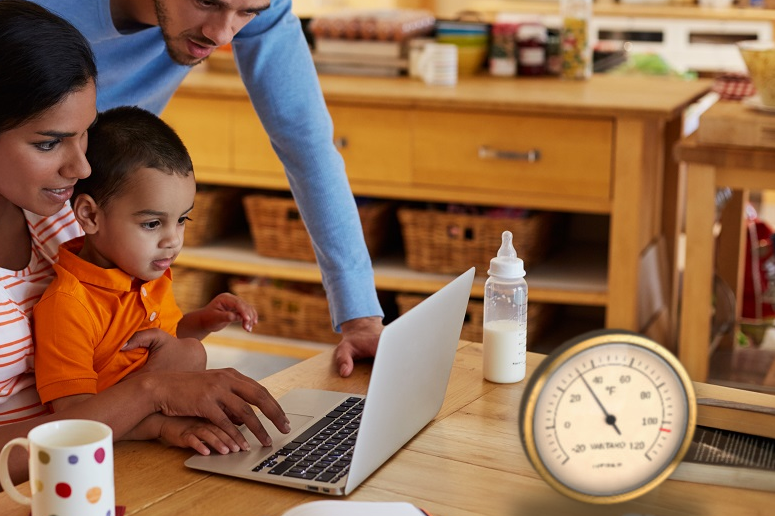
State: 32 °F
